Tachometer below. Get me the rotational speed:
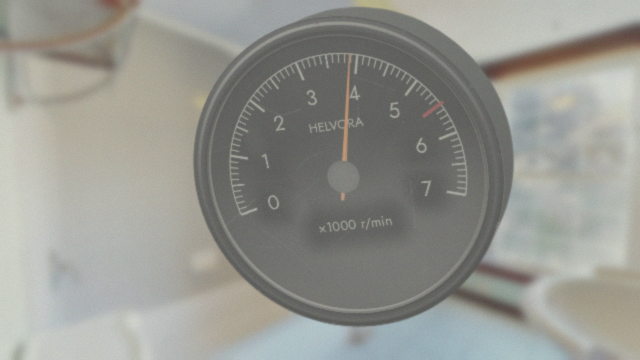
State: 3900 rpm
